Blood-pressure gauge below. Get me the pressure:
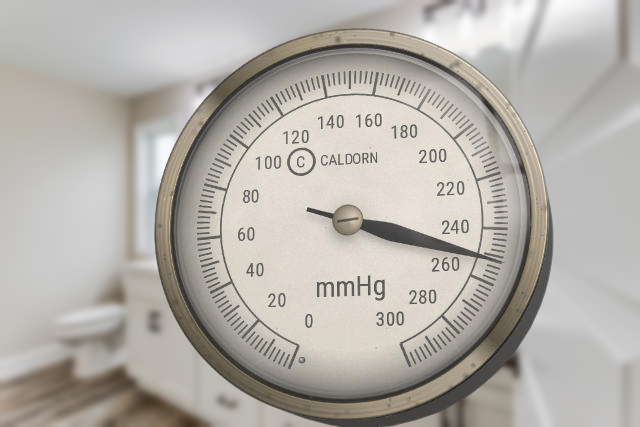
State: 252 mmHg
